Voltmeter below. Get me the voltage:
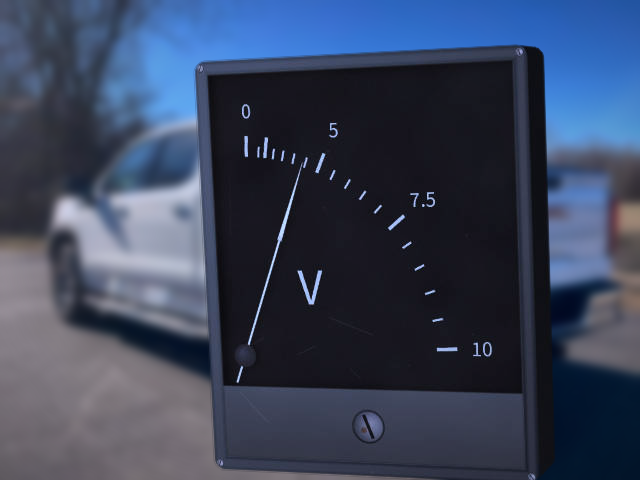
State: 4.5 V
